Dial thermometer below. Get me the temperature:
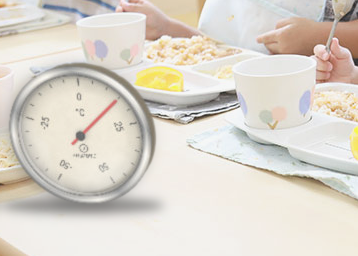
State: 15 °C
